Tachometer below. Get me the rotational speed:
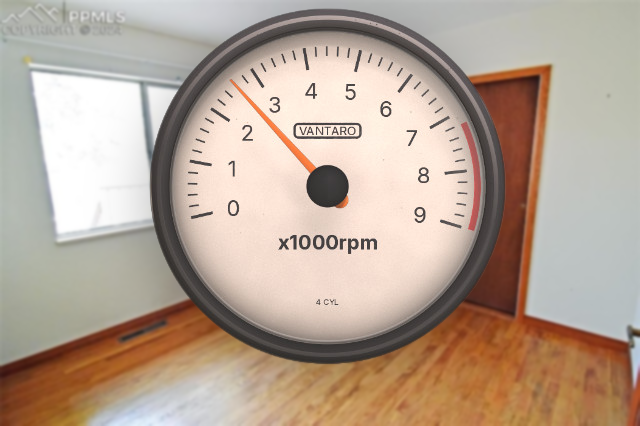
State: 2600 rpm
